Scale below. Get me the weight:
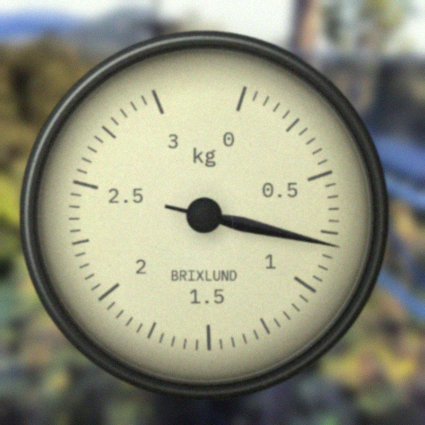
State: 0.8 kg
